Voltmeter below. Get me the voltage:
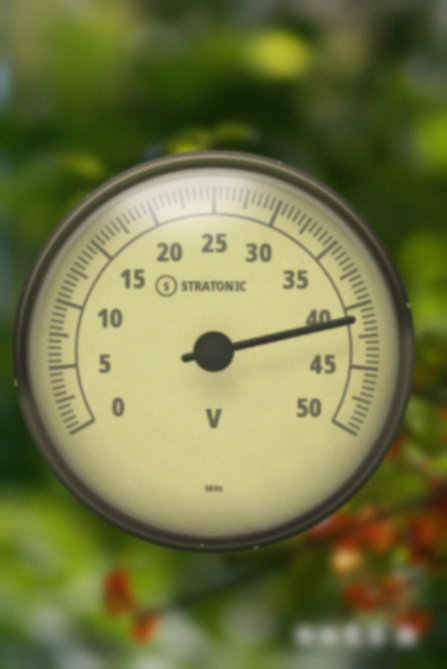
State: 41 V
